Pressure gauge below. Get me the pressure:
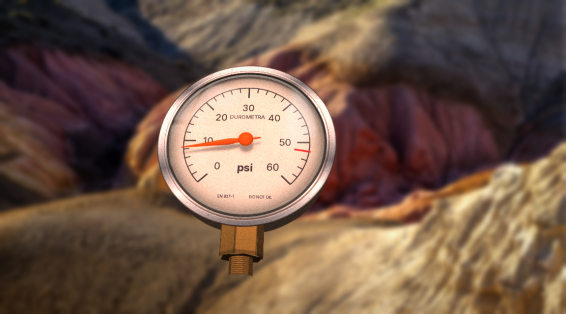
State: 8 psi
